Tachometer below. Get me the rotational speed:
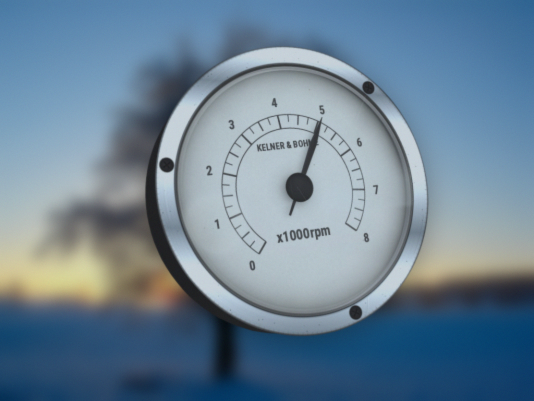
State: 5000 rpm
